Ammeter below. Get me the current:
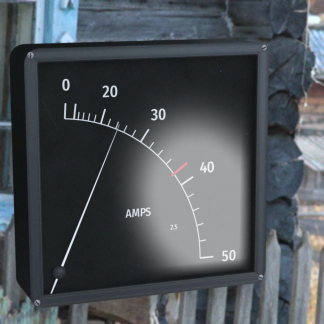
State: 24 A
